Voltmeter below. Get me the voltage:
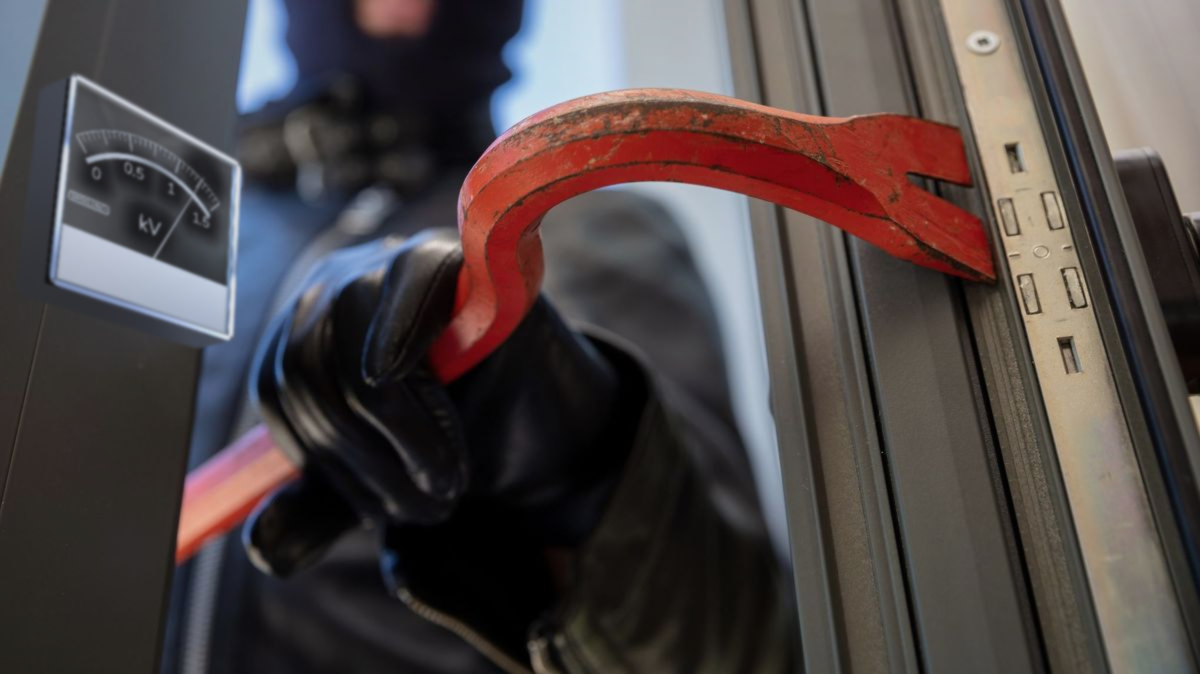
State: 1.25 kV
